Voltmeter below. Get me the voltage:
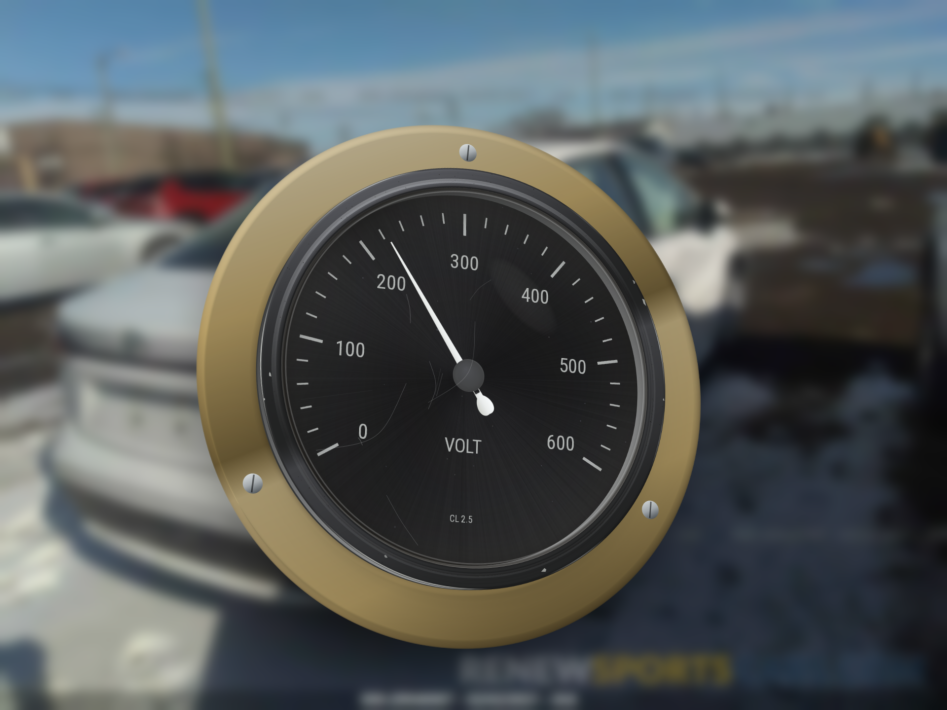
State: 220 V
